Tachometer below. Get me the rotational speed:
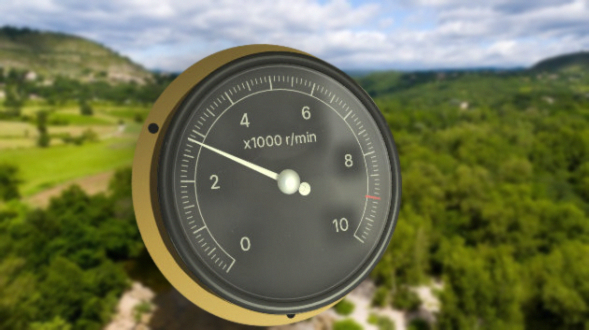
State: 2800 rpm
